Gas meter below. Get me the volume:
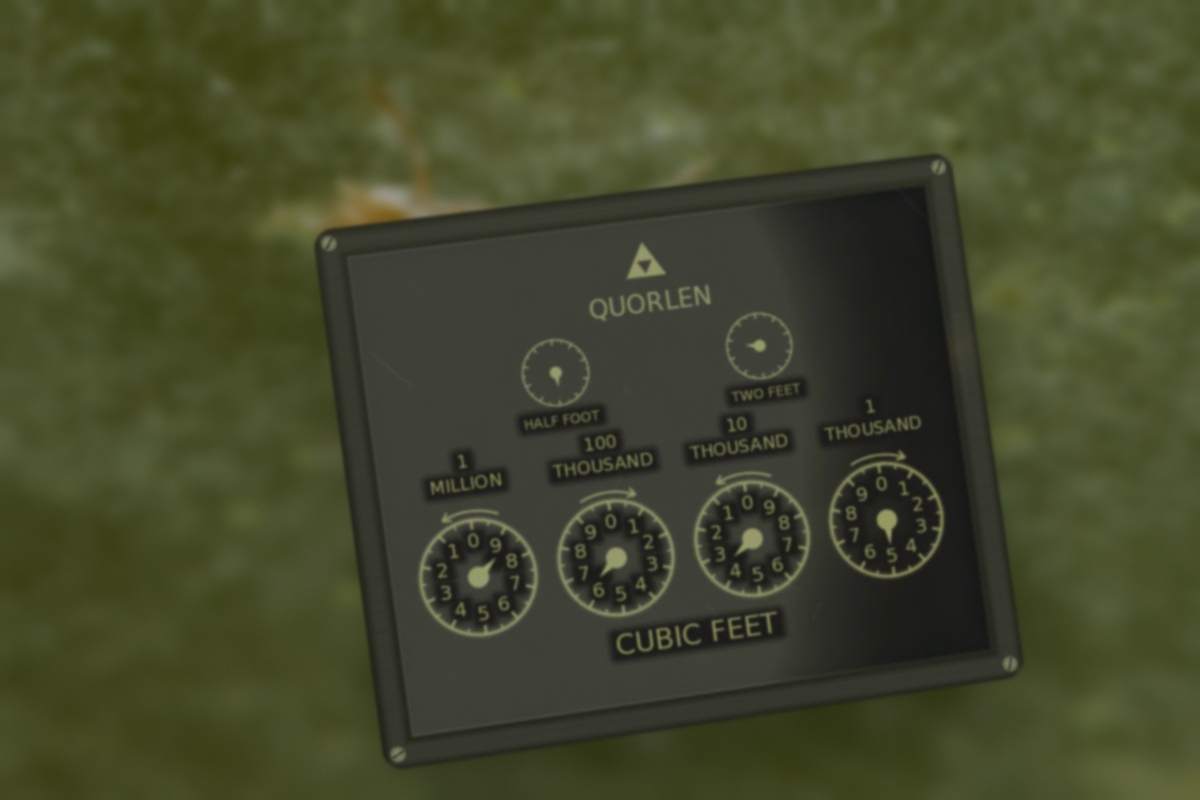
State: 863500 ft³
